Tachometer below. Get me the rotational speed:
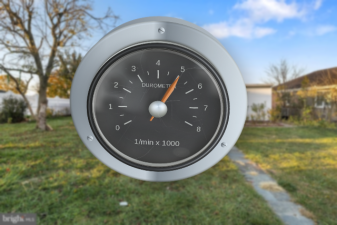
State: 5000 rpm
